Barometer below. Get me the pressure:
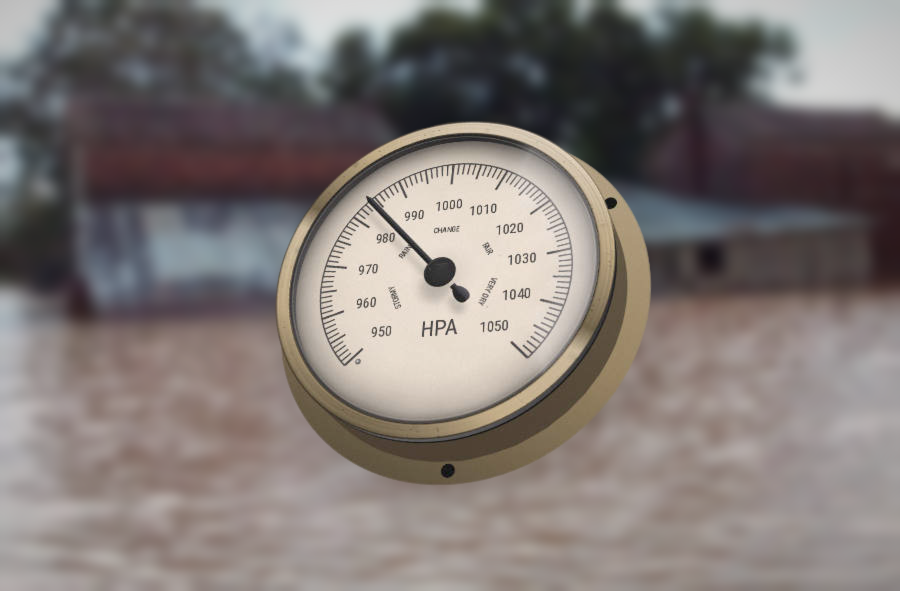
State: 984 hPa
